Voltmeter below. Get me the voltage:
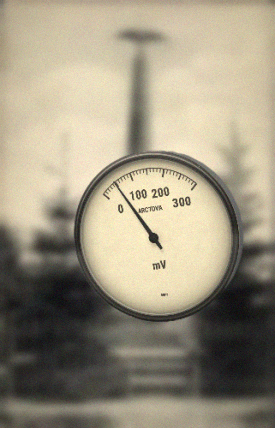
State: 50 mV
